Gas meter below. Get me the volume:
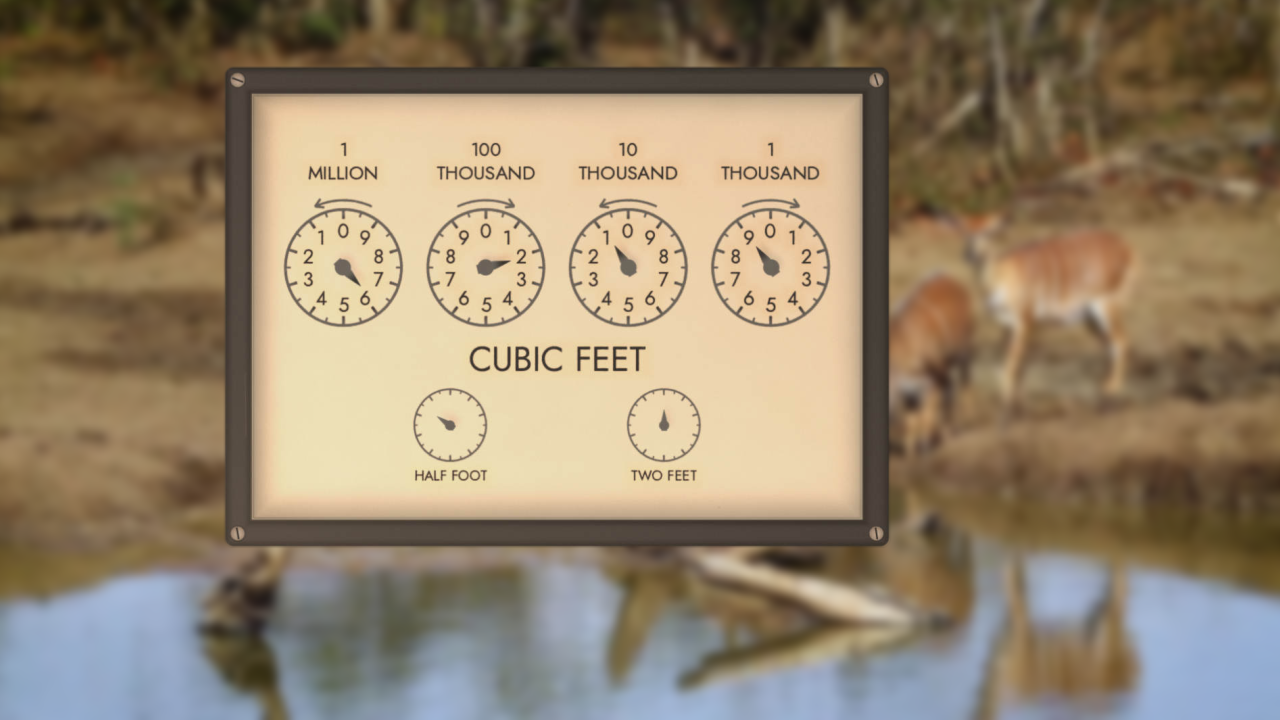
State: 620900 ft³
